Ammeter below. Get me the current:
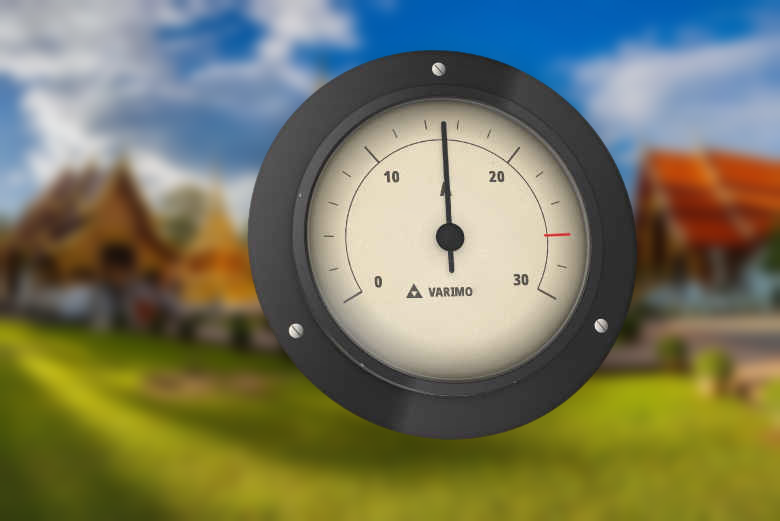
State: 15 A
